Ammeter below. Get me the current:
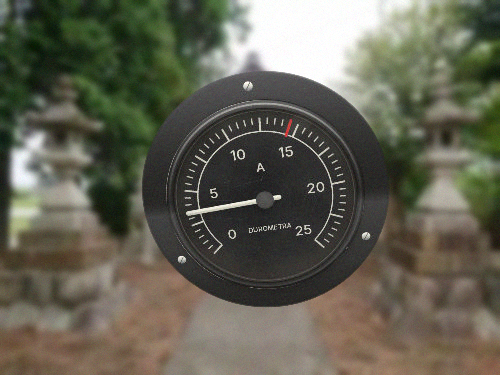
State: 3.5 A
